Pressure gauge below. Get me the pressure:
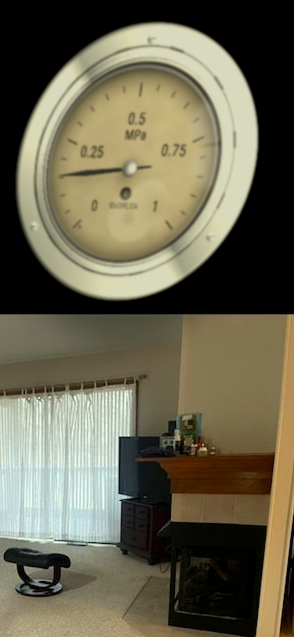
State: 0.15 MPa
